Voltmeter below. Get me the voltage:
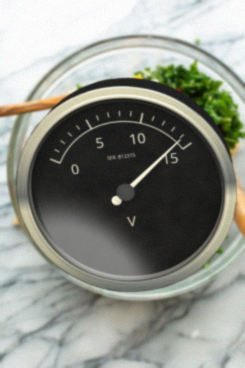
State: 14 V
